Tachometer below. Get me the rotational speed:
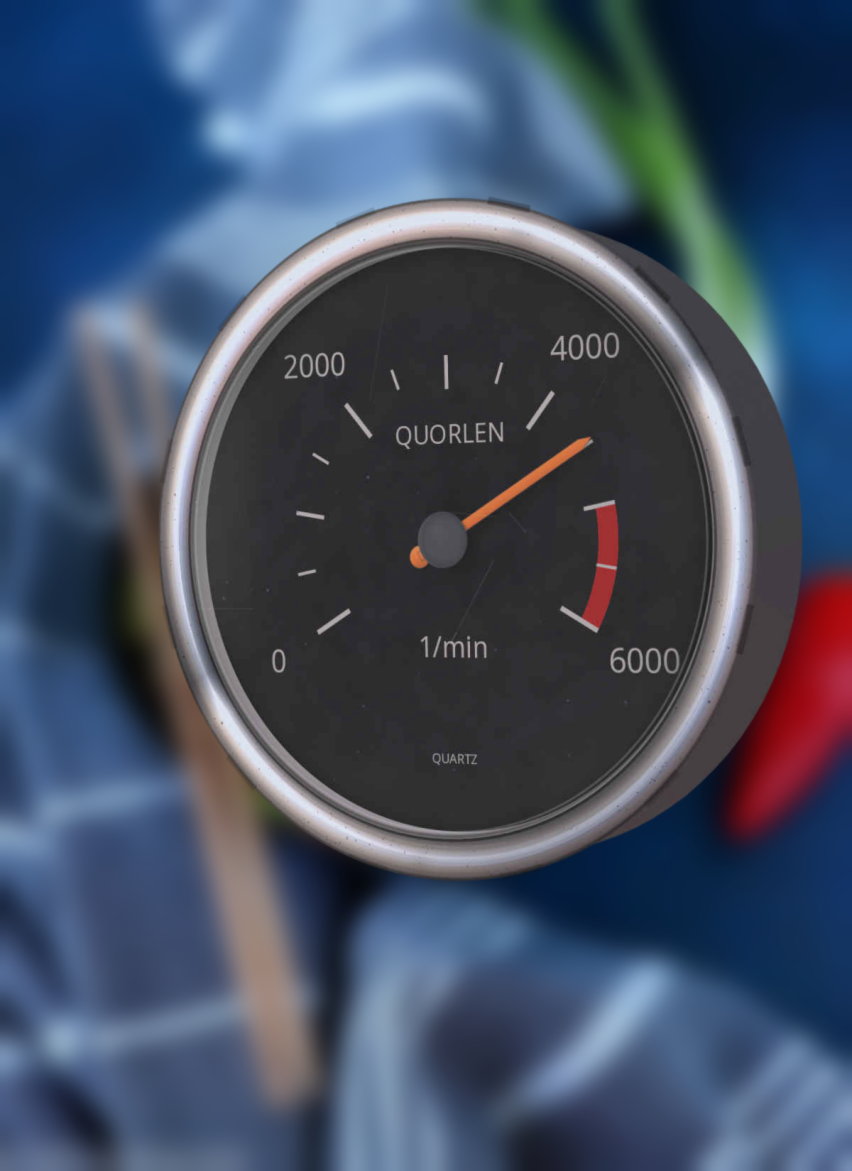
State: 4500 rpm
